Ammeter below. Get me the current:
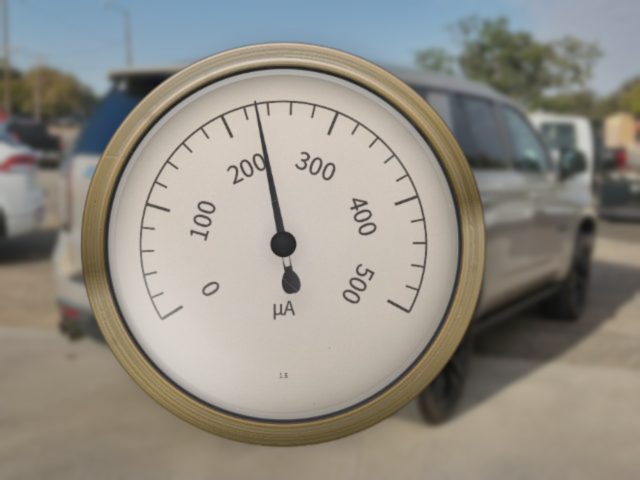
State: 230 µA
